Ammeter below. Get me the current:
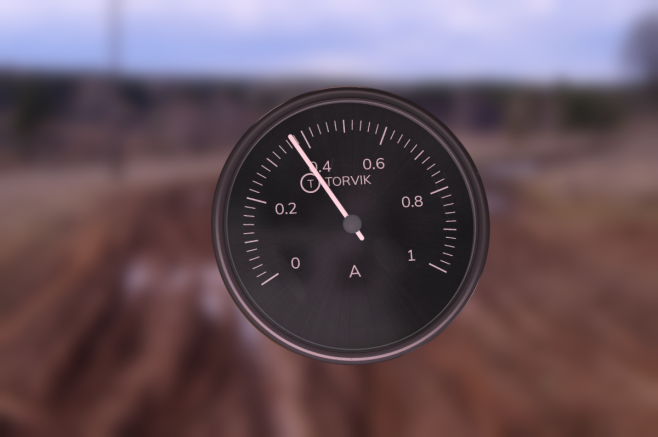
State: 0.37 A
